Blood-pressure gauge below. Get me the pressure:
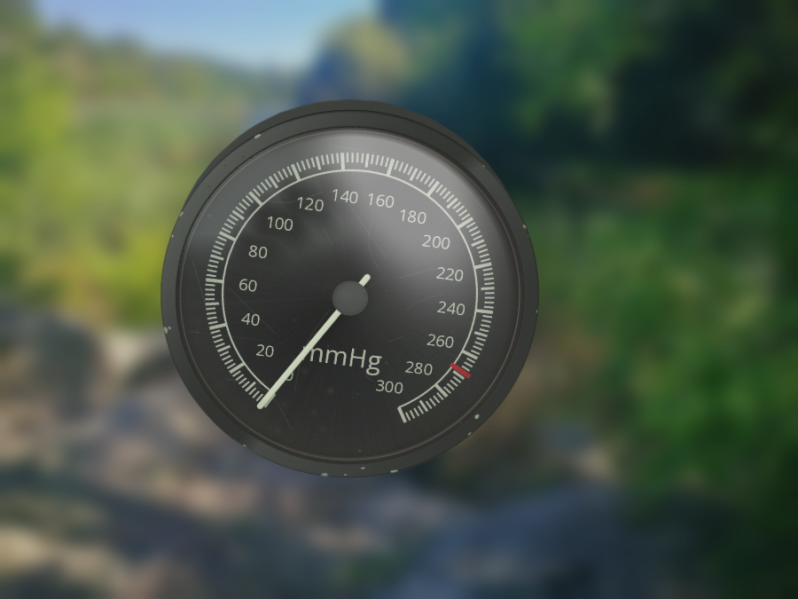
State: 2 mmHg
